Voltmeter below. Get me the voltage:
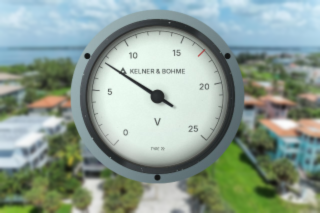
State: 7.5 V
